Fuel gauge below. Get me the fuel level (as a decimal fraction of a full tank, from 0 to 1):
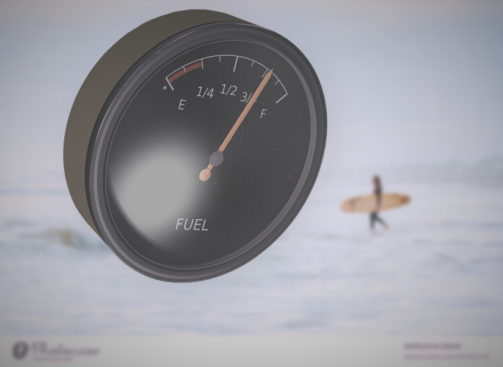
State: 0.75
